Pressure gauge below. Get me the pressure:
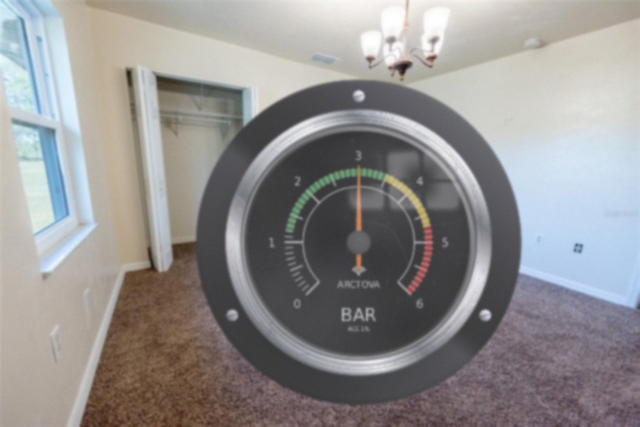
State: 3 bar
